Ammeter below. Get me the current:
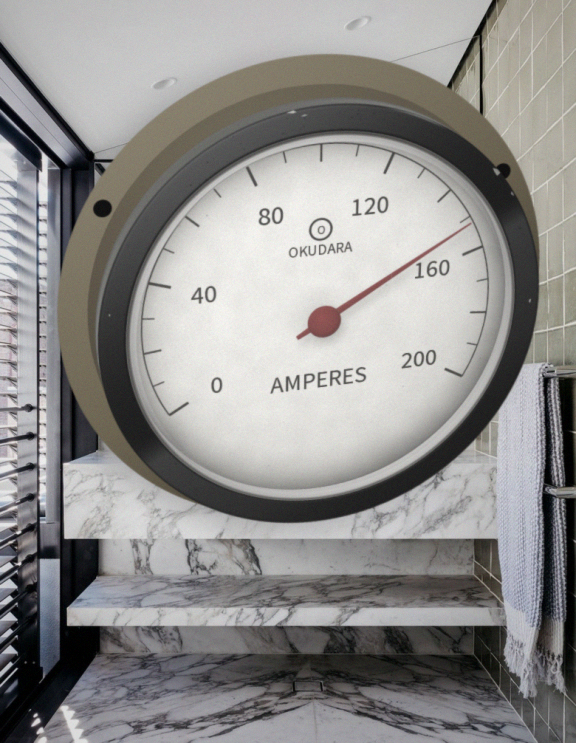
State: 150 A
